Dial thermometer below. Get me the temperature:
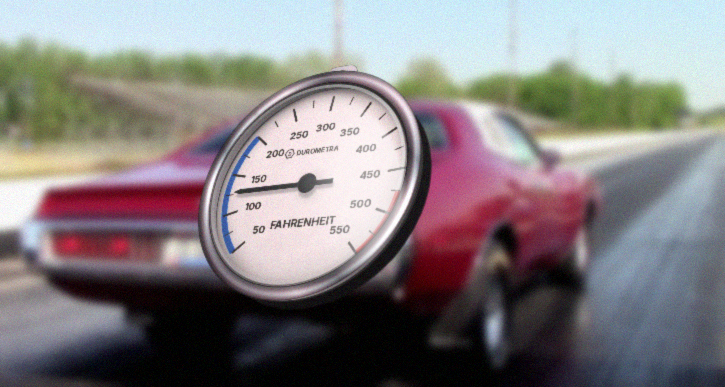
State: 125 °F
